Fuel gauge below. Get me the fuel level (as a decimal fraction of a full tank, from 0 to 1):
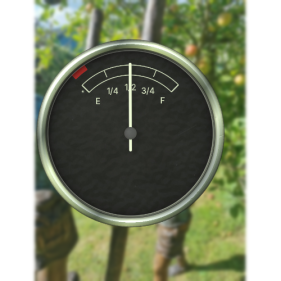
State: 0.5
